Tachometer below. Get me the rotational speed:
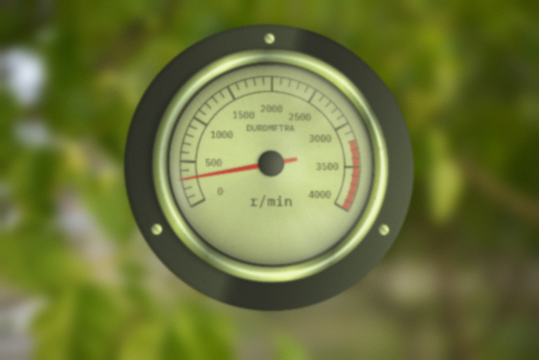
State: 300 rpm
